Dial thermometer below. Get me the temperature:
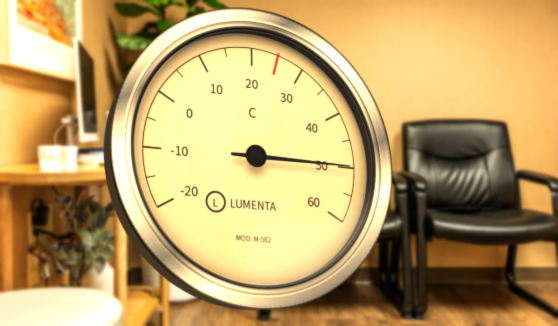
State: 50 °C
